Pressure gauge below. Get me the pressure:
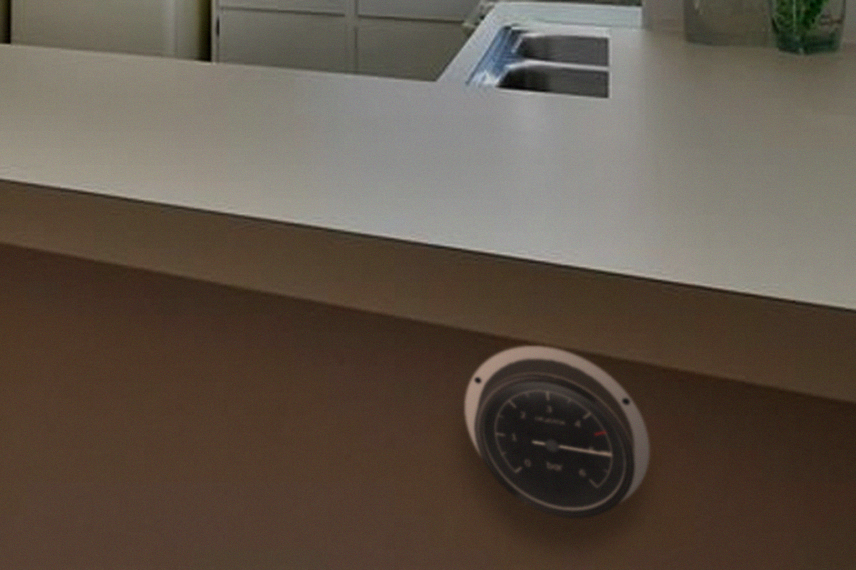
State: 5 bar
